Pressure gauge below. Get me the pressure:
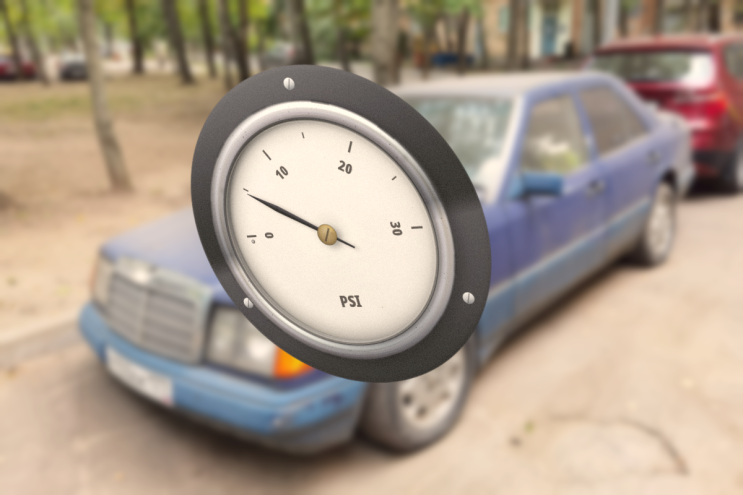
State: 5 psi
